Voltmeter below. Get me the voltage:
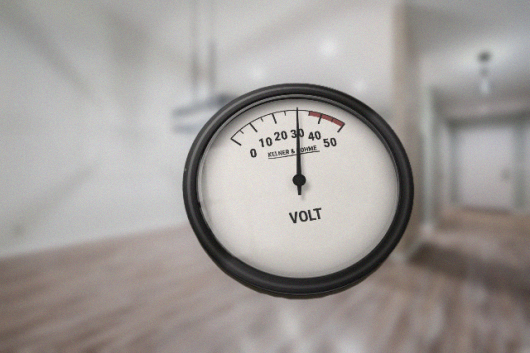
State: 30 V
